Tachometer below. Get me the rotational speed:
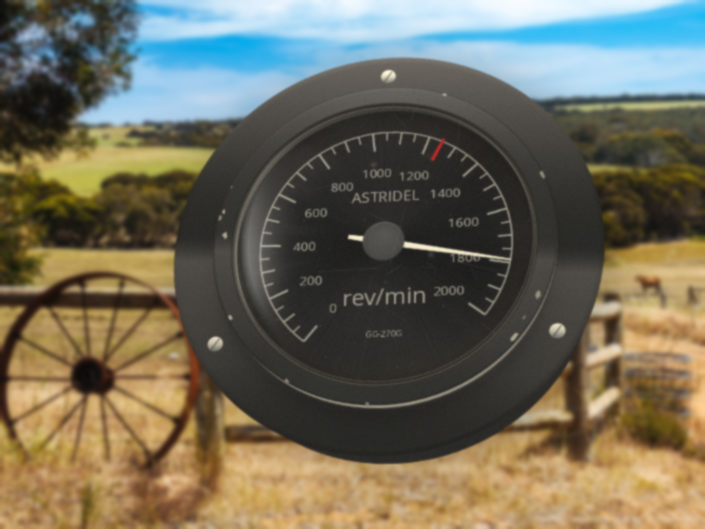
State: 1800 rpm
